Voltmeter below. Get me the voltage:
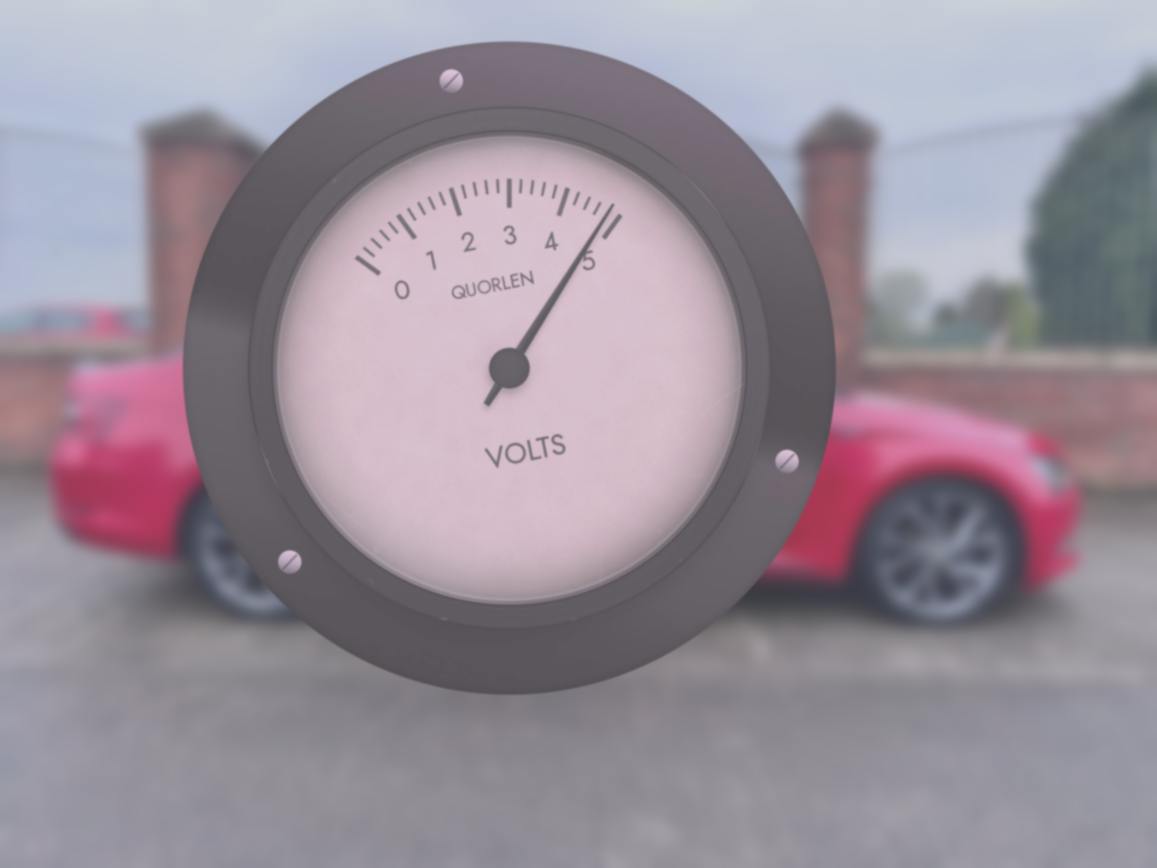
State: 4.8 V
